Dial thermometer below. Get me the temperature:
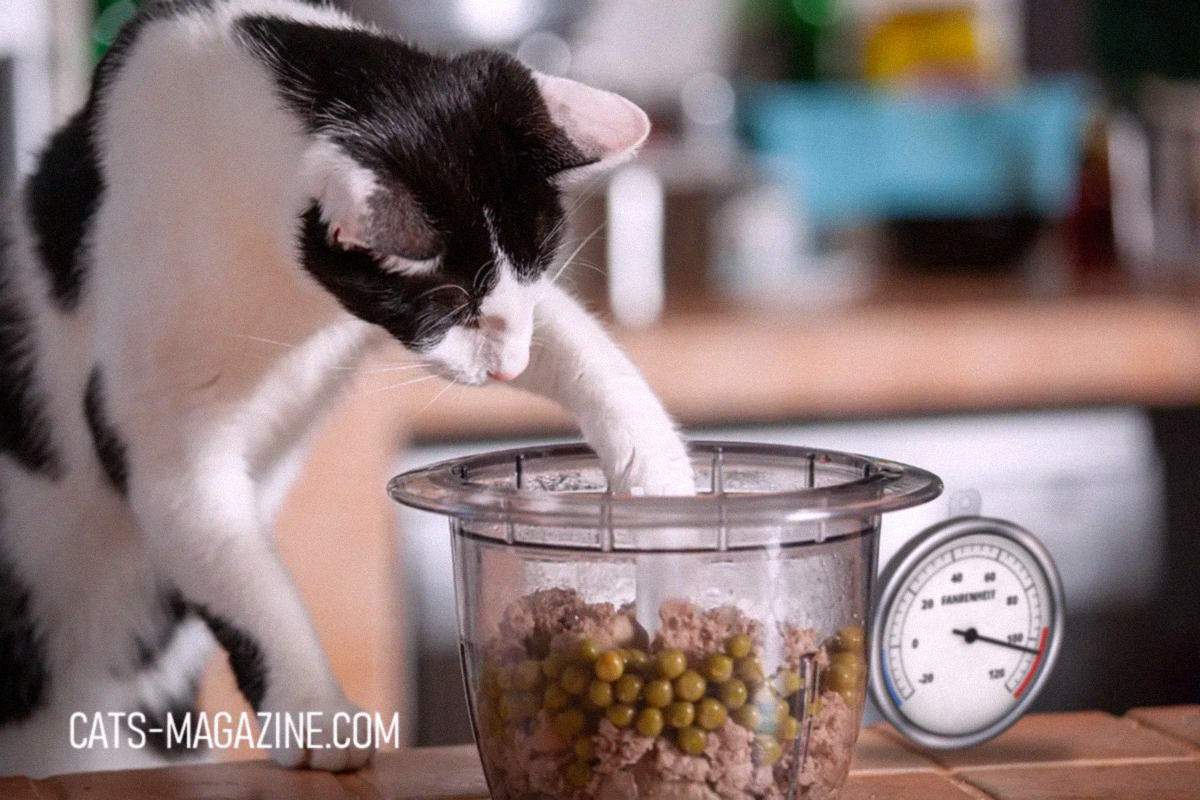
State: 104 °F
